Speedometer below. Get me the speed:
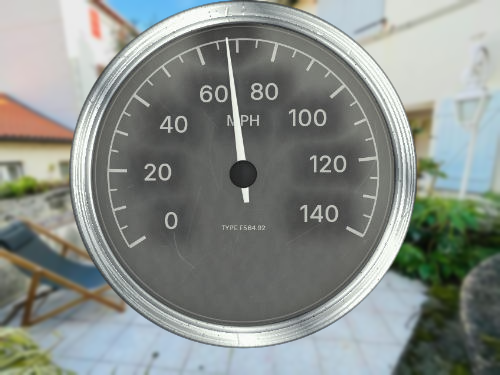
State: 67.5 mph
